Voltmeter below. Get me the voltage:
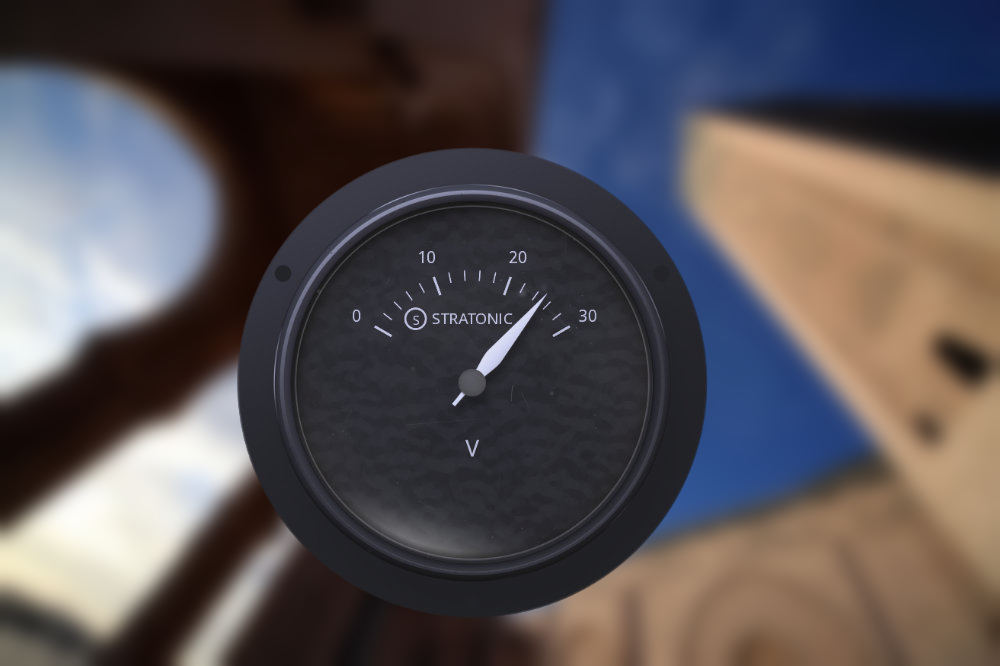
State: 25 V
